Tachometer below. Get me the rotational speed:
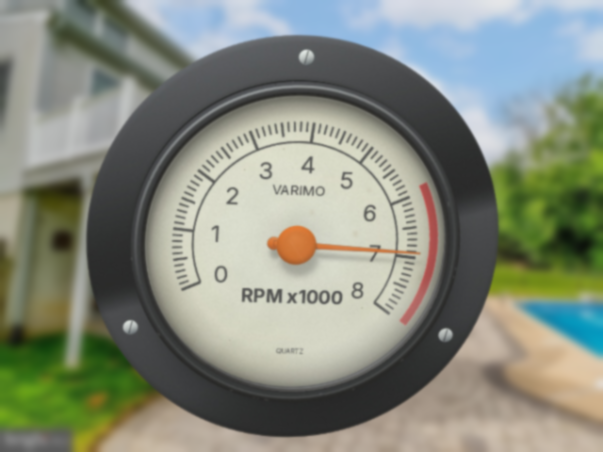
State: 6900 rpm
